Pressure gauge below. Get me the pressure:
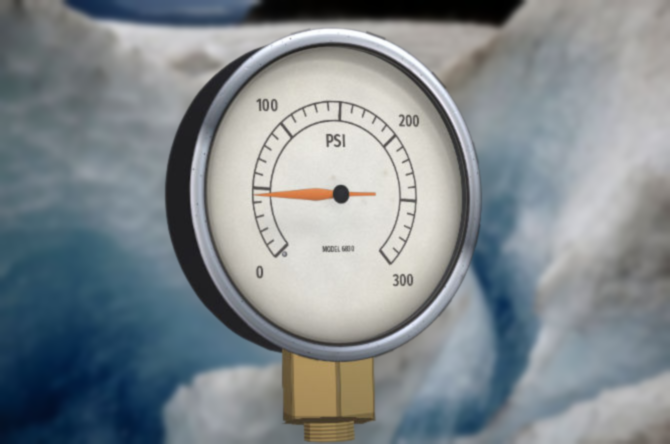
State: 45 psi
